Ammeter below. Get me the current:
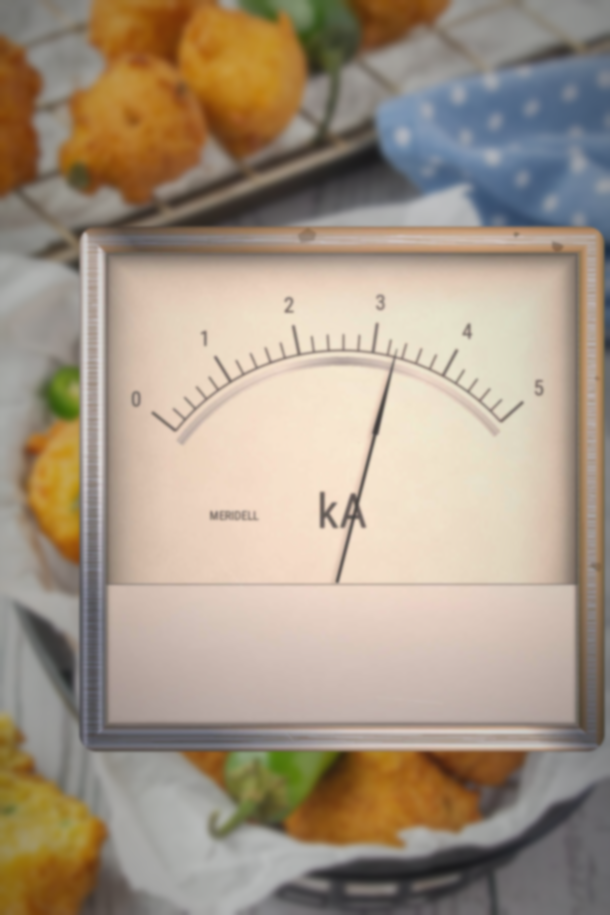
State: 3.3 kA
